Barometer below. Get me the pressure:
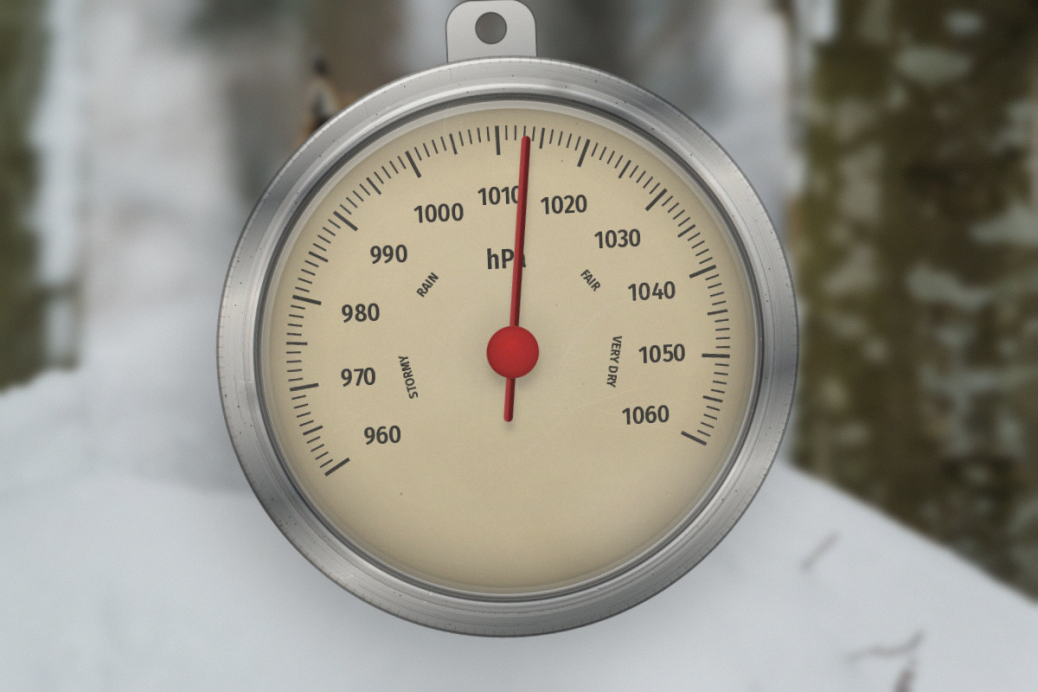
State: 1013 hPa
